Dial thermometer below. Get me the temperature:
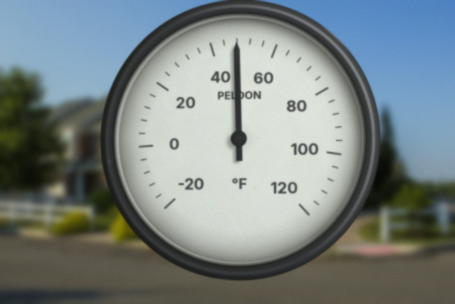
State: 48 °F
